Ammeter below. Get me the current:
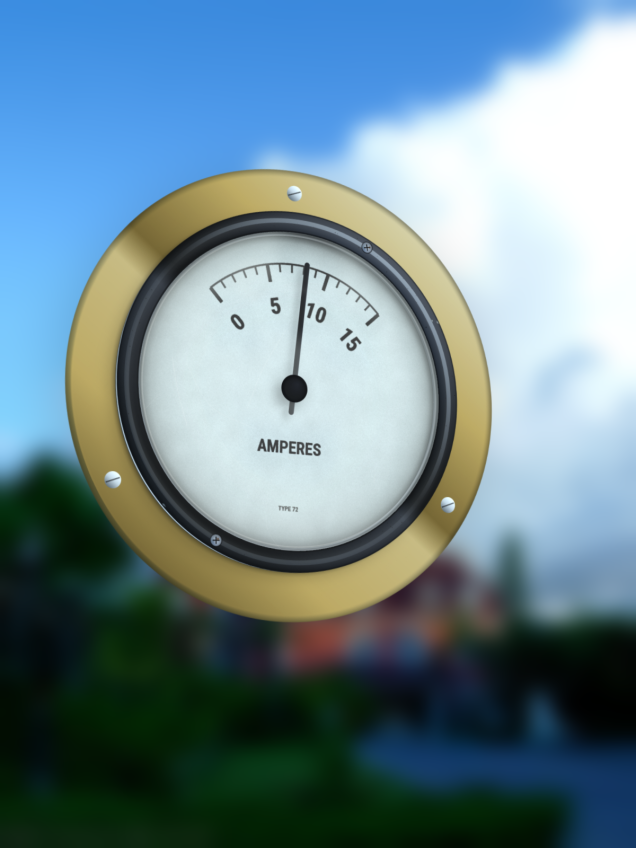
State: 8 A
